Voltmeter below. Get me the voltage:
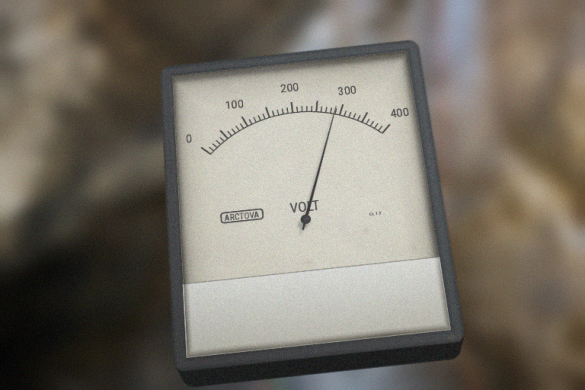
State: 290 V
